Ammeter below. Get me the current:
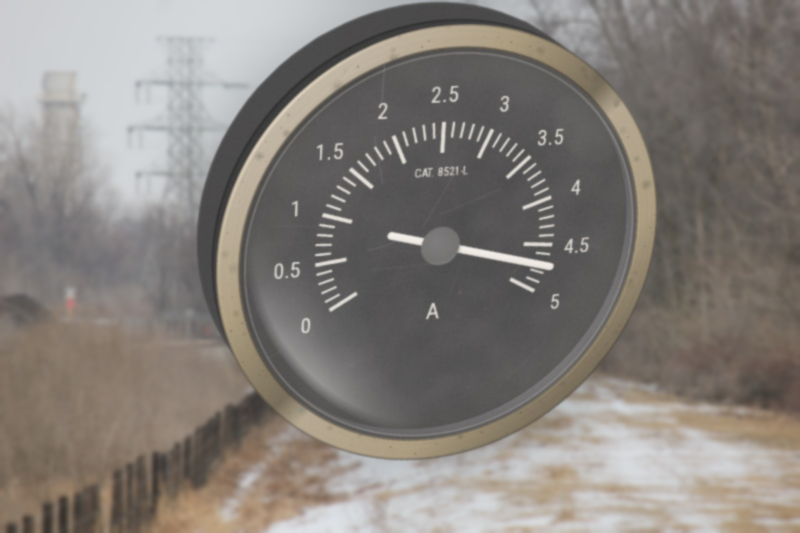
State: 4.7 A
